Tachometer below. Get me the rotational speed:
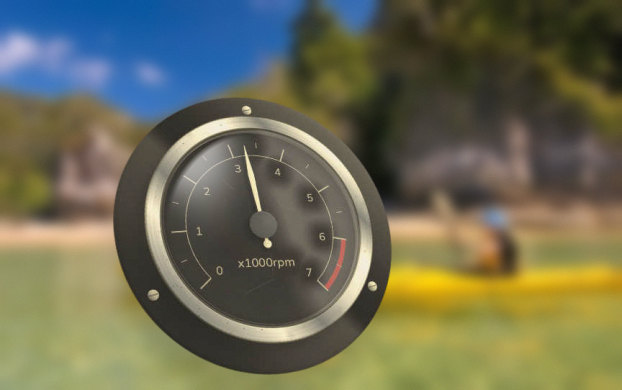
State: 3250 rpm
